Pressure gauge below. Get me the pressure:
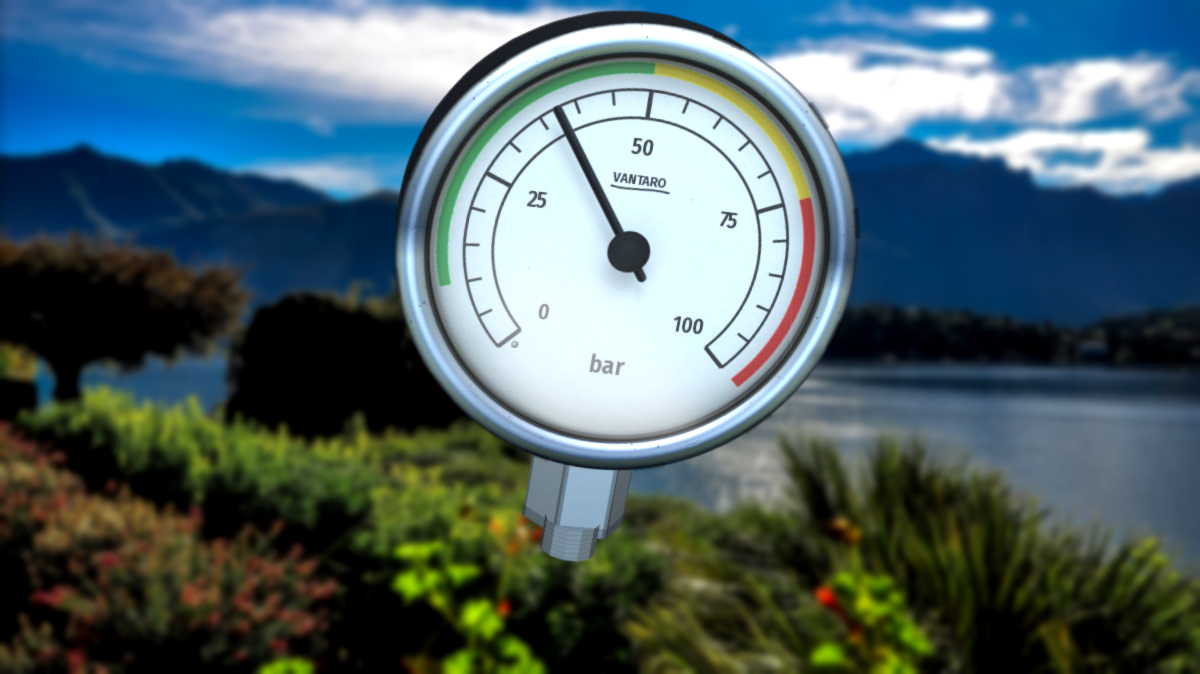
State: 37.5 bar
